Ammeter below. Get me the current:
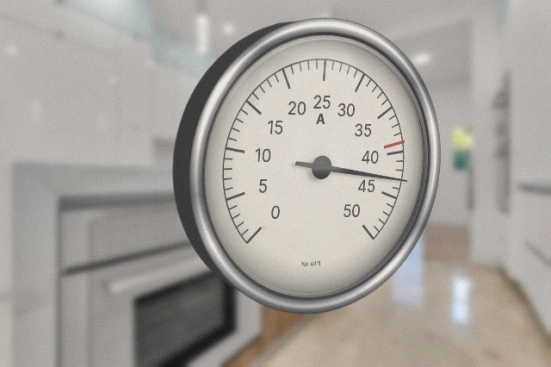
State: 43 A
